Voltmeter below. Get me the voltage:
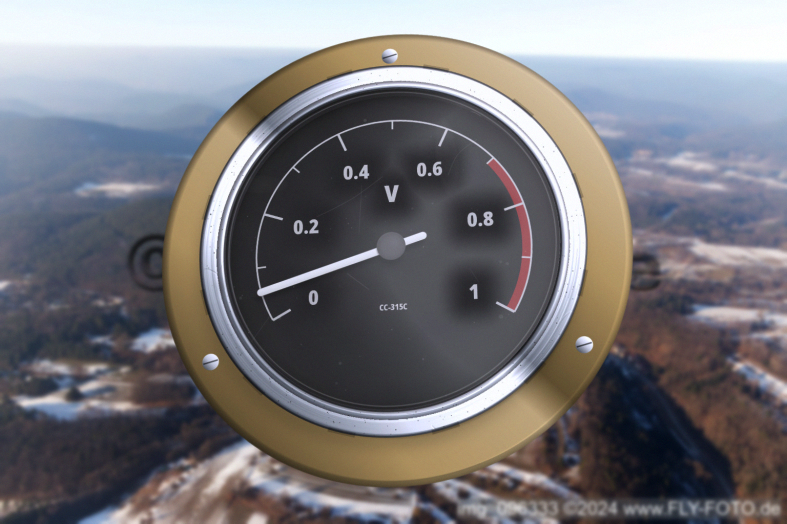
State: 0.05 V
